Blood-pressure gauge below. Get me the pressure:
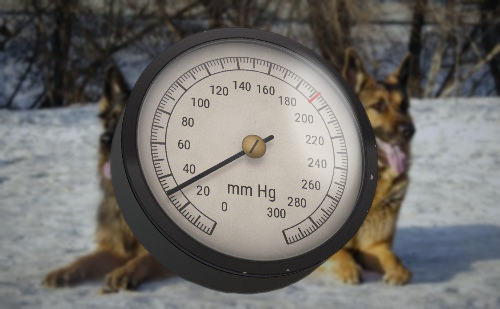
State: 30 mmHg
